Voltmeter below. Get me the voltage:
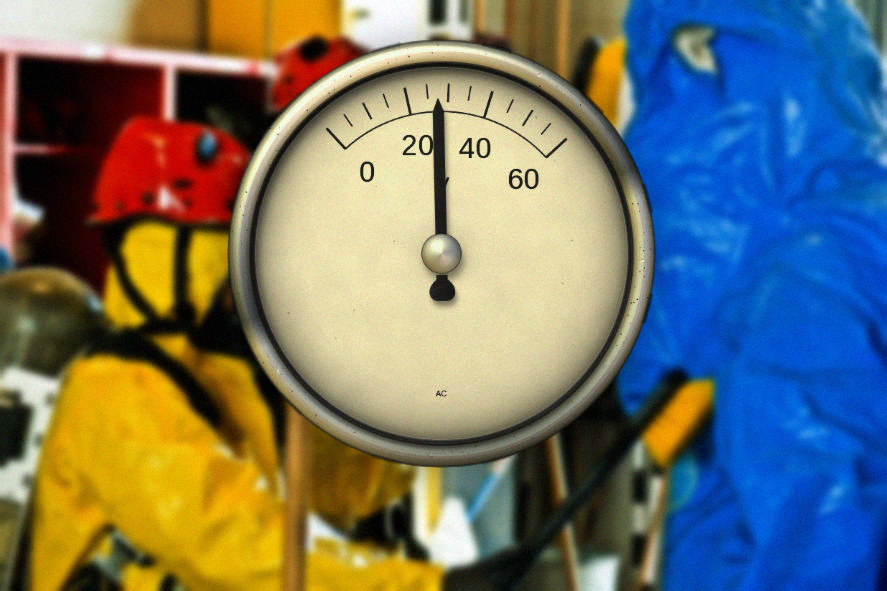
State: 27.5 V
